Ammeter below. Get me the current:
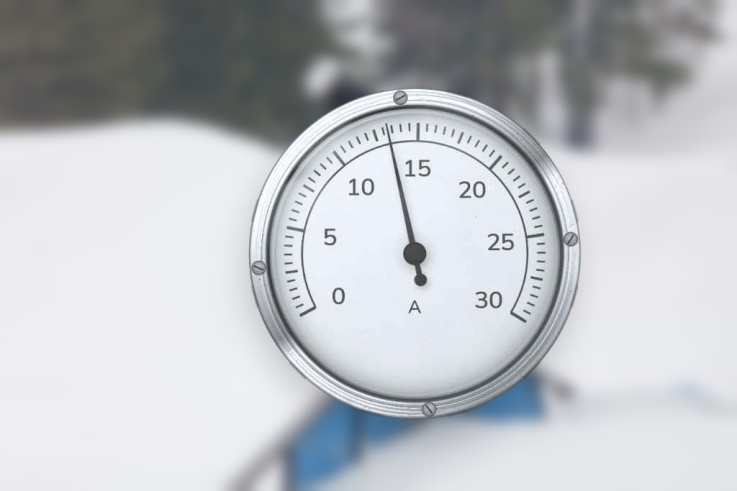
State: 13.25 A
